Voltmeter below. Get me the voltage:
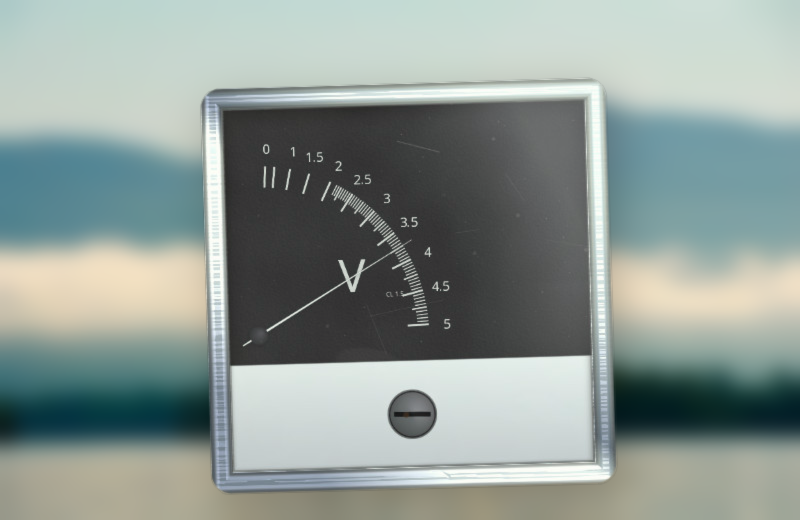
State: 3.75 V
